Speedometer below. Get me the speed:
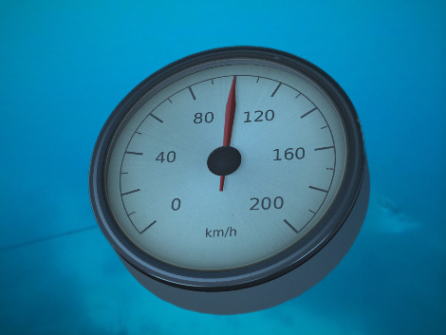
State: 100 km/h
